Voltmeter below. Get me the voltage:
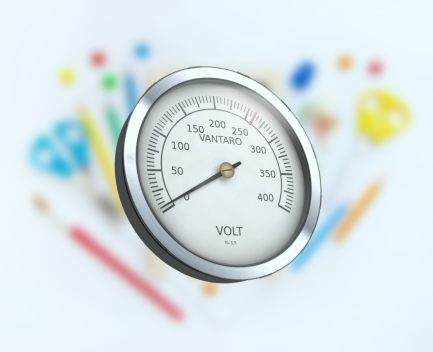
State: 5 V
